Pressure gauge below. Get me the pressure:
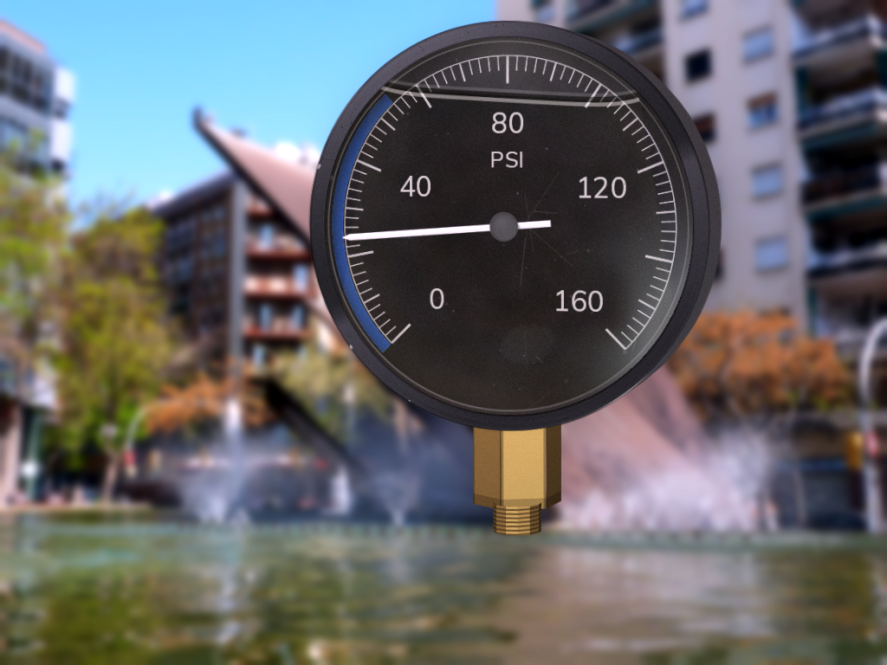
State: 24 psi
